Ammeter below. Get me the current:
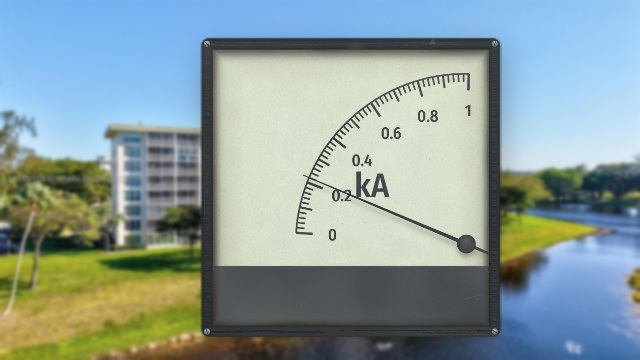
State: 0.22 kA
